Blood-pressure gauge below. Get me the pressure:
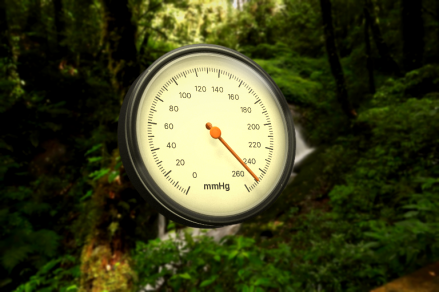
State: 250 mmHg
